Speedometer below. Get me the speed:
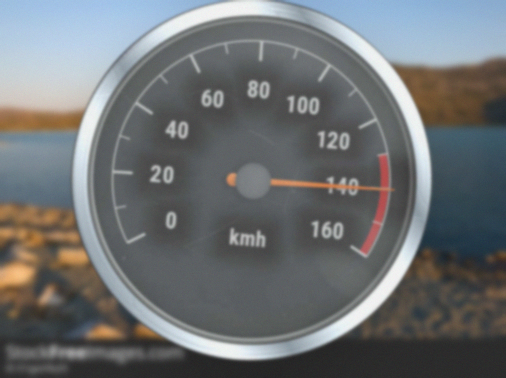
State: 140 km/h
